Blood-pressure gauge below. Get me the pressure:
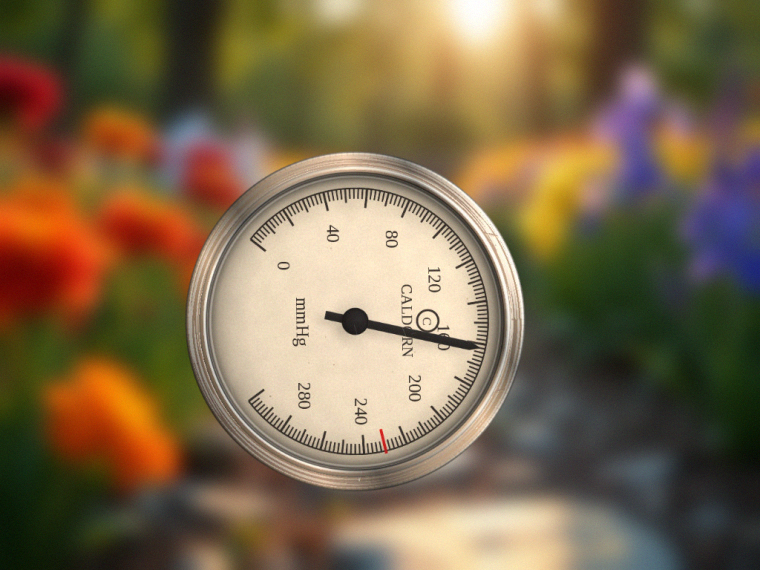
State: 162 mmHg
